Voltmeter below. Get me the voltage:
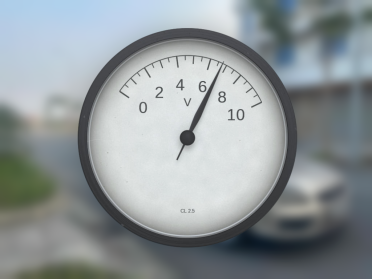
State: 6.75 V
